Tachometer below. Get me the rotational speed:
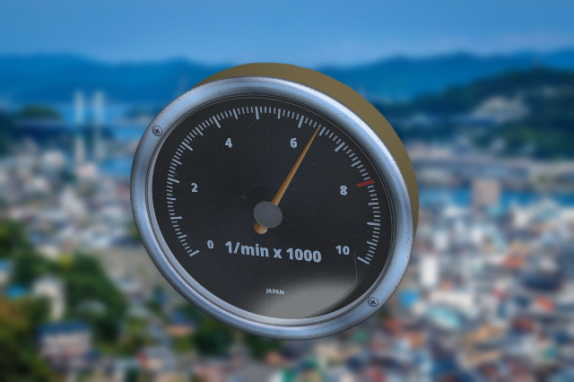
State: 6400 rpm
